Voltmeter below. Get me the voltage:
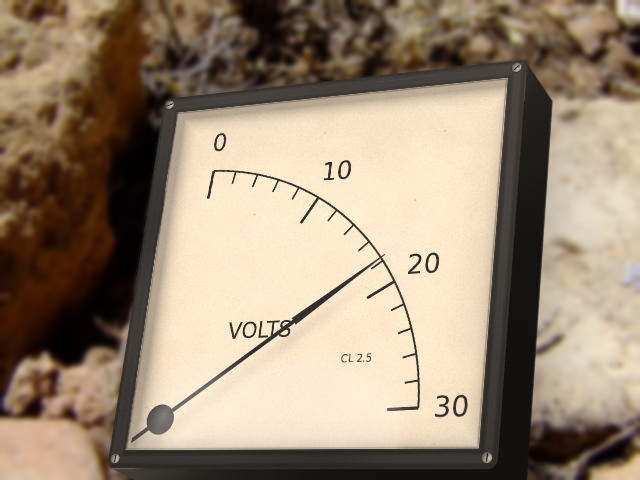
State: 18 V
